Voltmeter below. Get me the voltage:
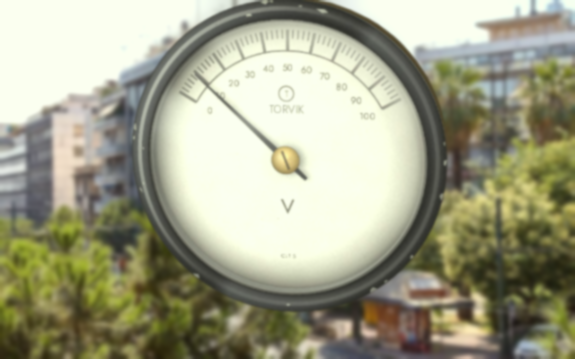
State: 10 V
